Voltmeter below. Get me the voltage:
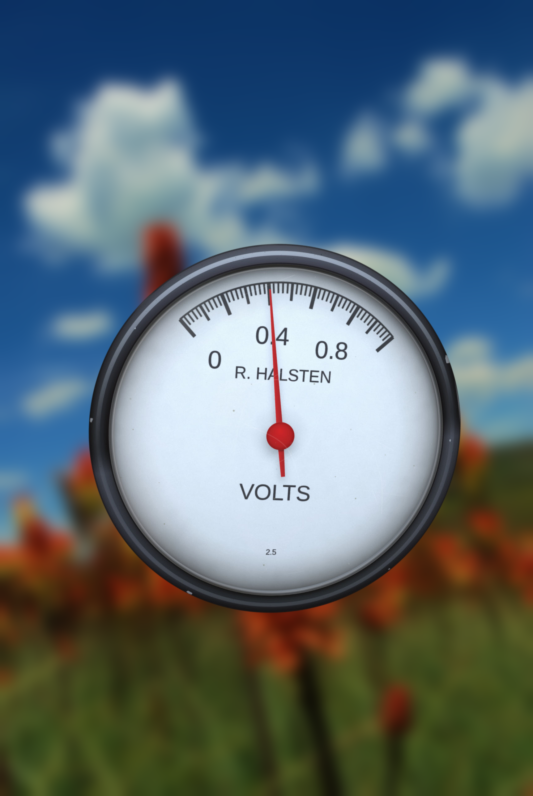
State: 0.4 V
